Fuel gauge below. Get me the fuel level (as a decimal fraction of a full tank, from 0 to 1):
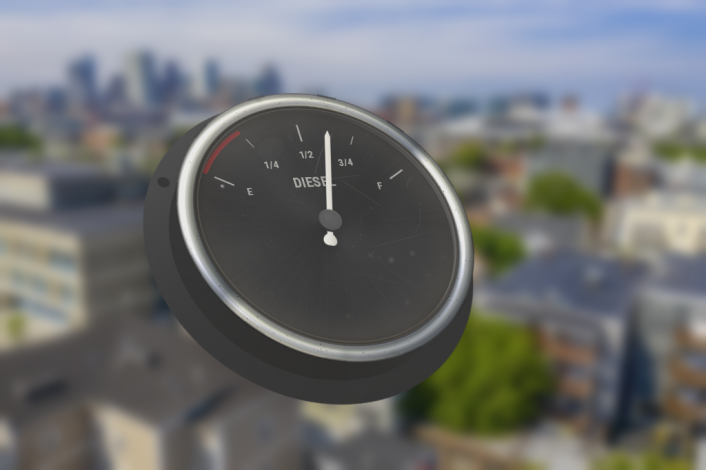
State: 0.625
